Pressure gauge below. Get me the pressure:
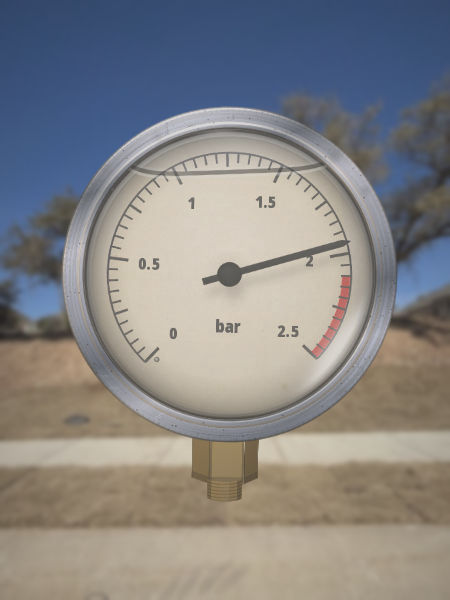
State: 1.95 bar
